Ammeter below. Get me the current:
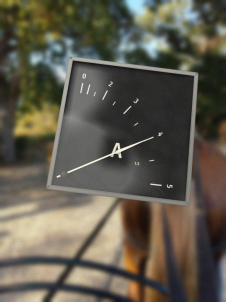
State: 4 A
